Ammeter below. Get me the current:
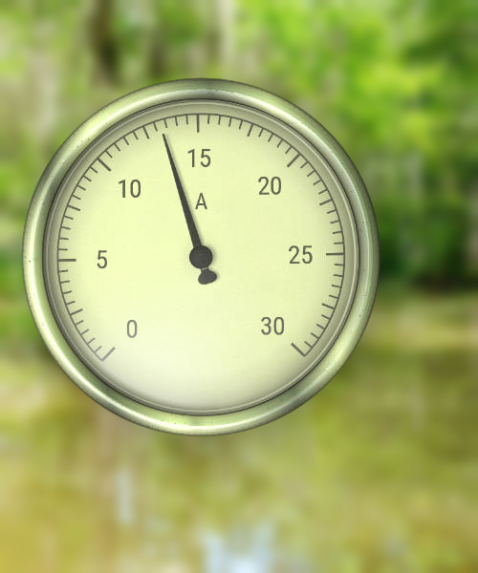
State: 13.25 A
